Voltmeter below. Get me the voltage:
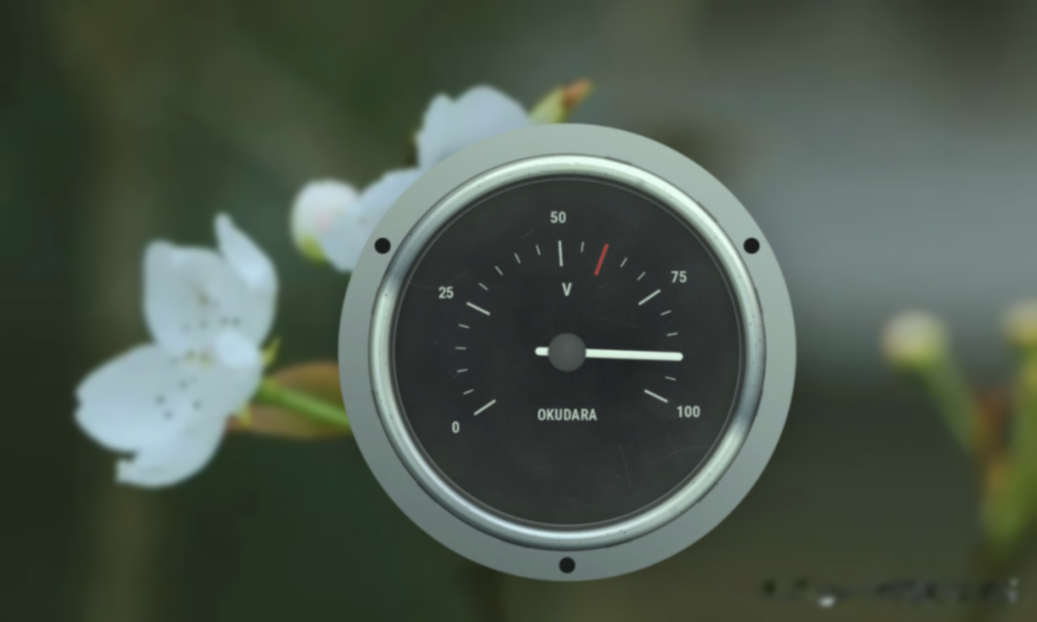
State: 90 V
